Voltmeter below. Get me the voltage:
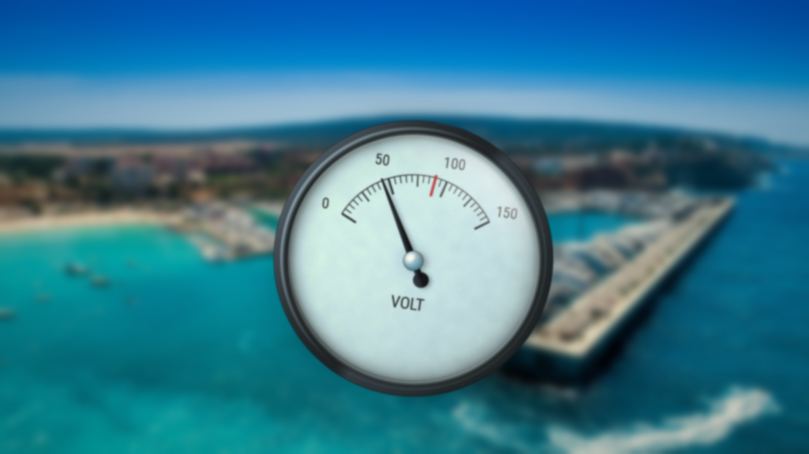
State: 45 V
